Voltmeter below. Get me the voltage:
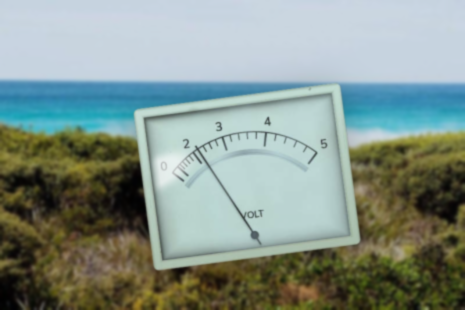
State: 2.2 V
